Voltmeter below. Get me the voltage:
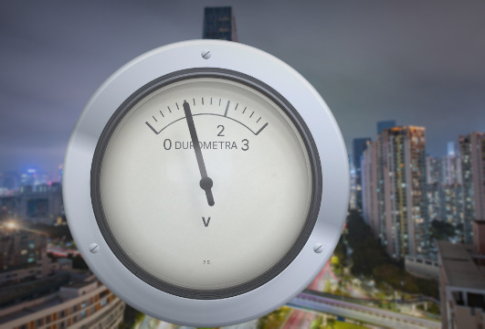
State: 1 V
